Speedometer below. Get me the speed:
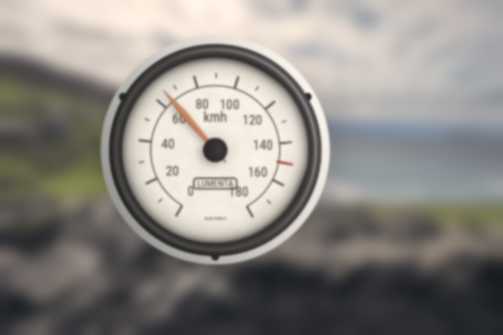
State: 65 km/h
